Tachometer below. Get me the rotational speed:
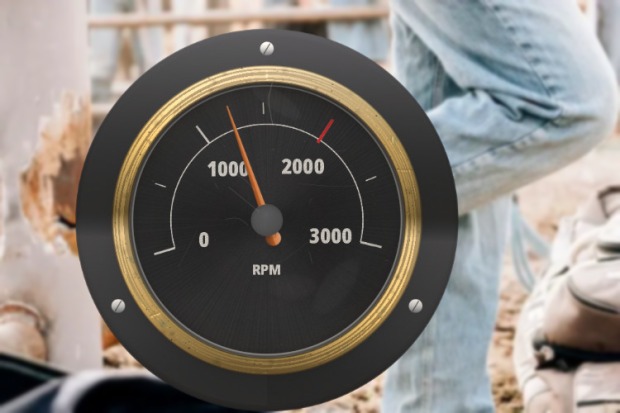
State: 1250 rpm
